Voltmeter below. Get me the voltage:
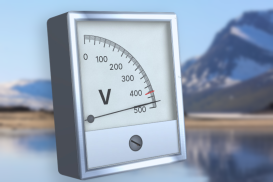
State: 475 V
